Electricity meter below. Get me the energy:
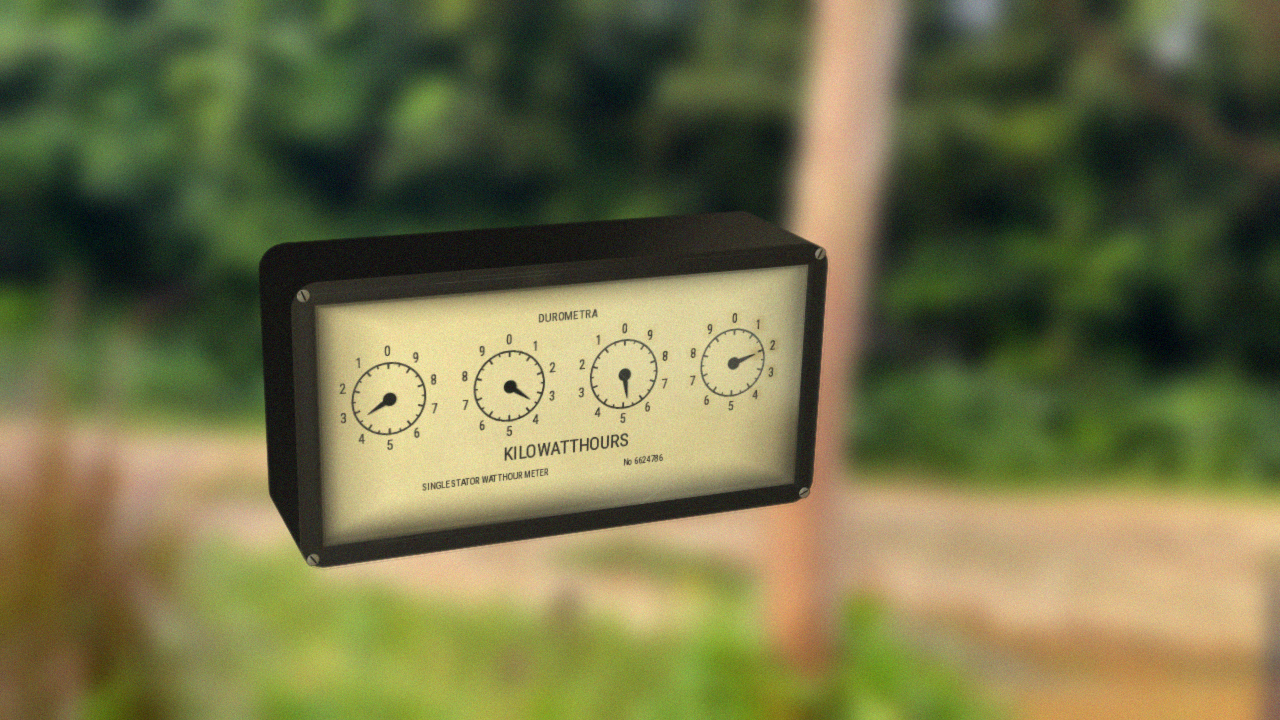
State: 3352 kWh
